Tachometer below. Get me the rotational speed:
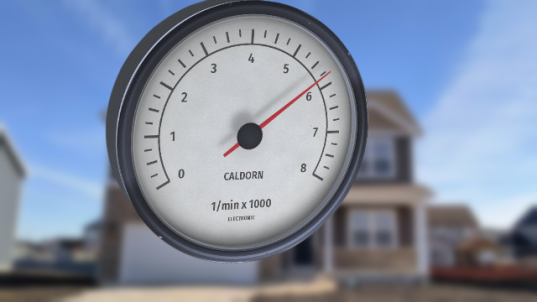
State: 5750 rpm
